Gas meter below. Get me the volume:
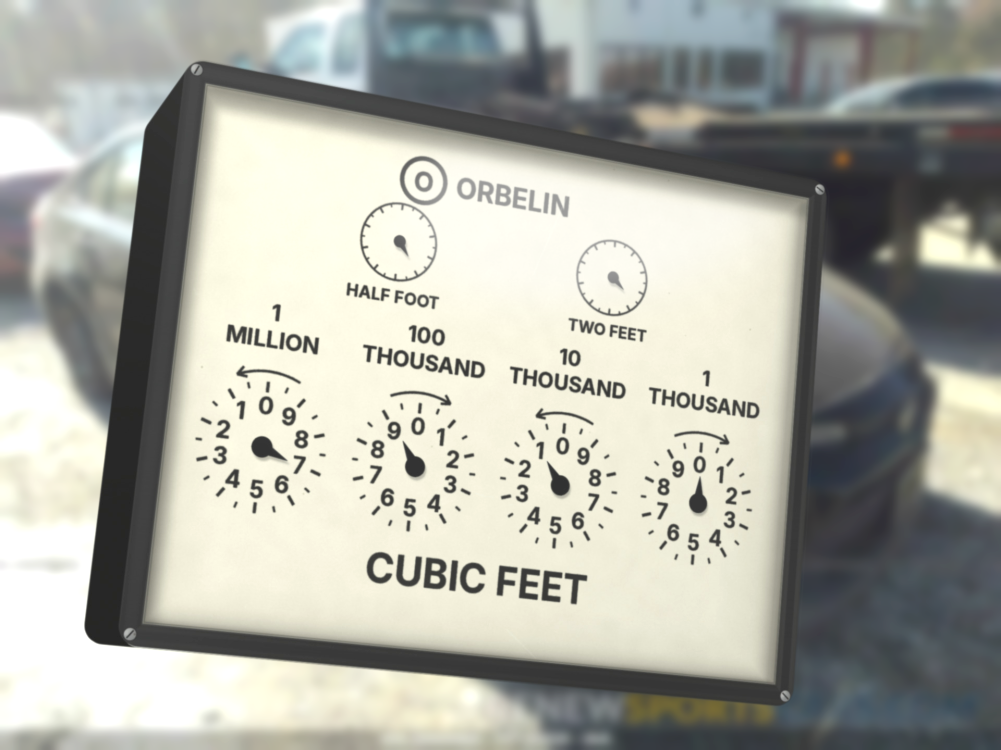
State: 691000 ft³
